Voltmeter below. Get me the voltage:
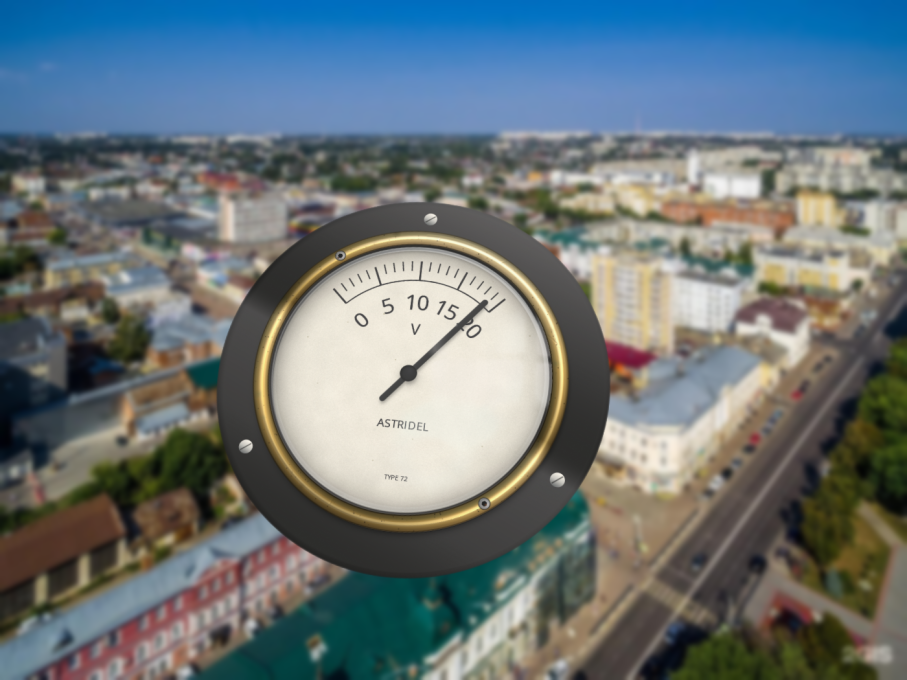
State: 19 V
